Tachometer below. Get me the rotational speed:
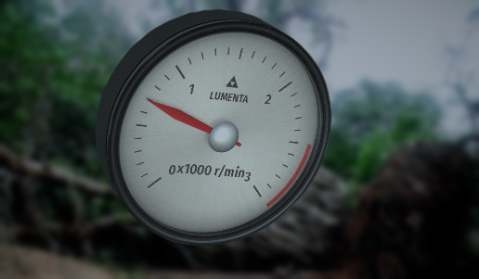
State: 700 rpm
